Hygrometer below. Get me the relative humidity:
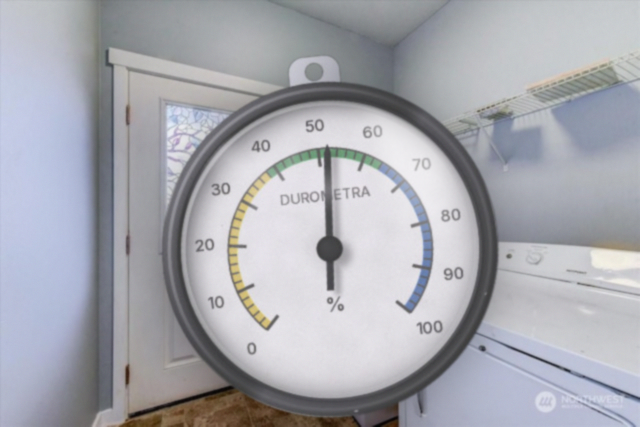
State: 52 %
